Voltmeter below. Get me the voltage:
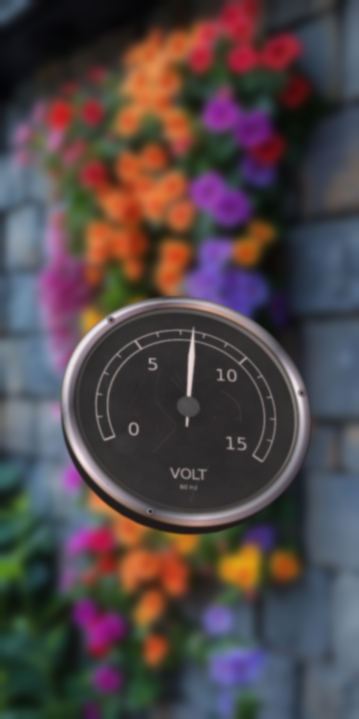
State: 7.5 V
